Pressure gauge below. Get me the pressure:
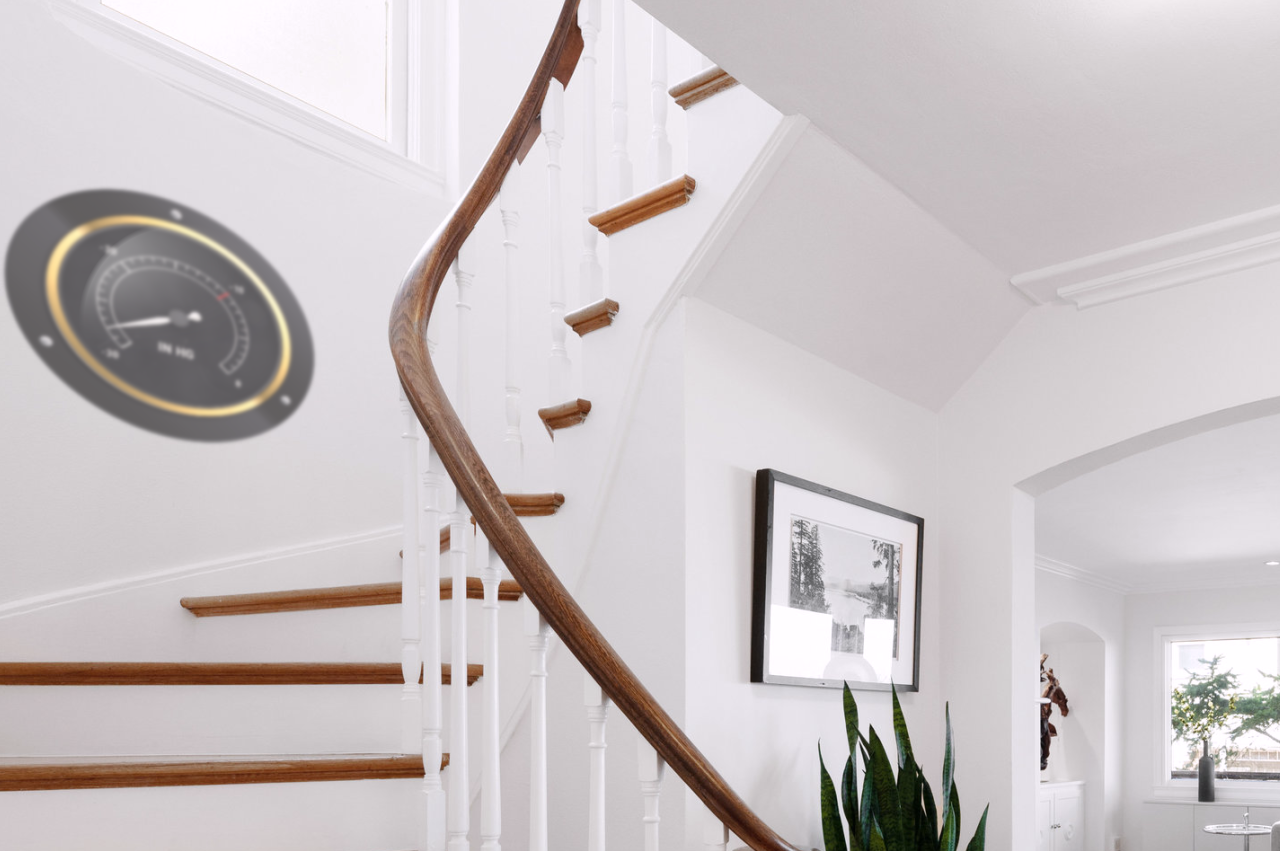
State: -28 inHg
